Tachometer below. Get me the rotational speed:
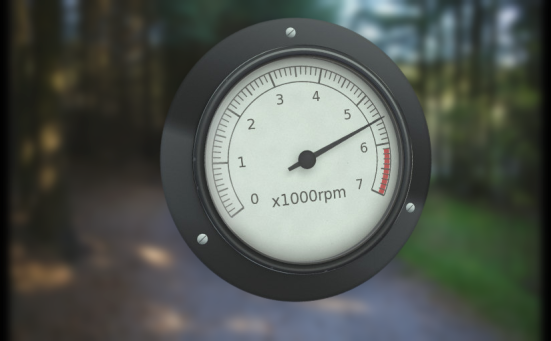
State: 5500 rpm
